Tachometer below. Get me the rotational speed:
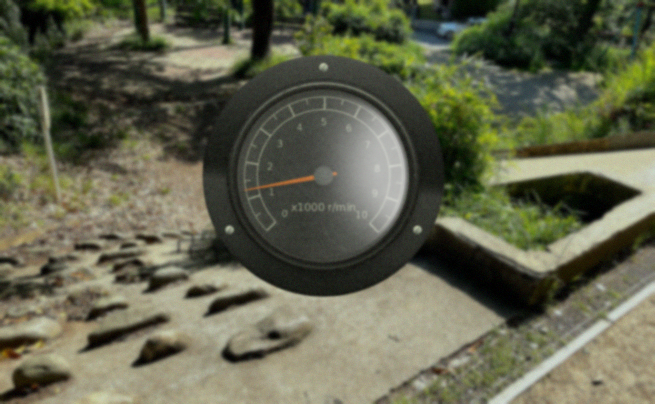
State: 1250 rpm
